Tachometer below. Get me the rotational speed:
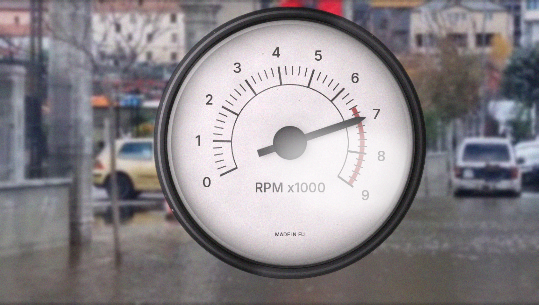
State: 7000 rpm
